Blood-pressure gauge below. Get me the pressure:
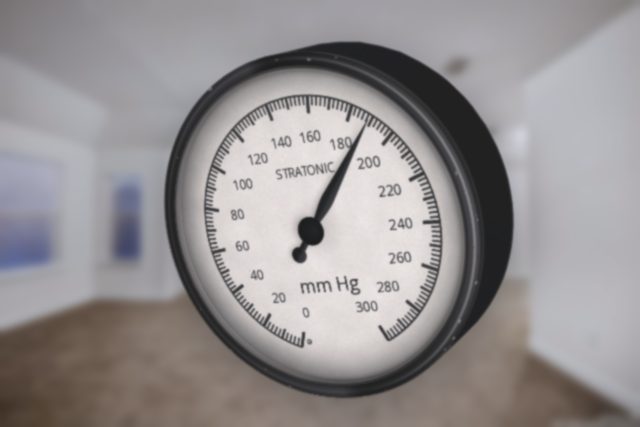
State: 190 mmHg
